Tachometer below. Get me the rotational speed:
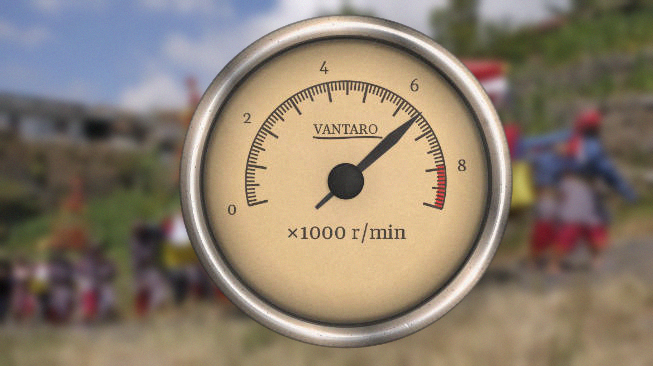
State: 6500 rpm
